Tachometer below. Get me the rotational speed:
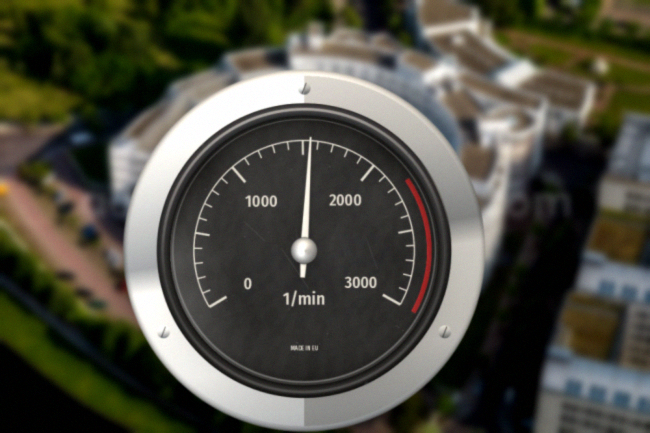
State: 1550 rpm
